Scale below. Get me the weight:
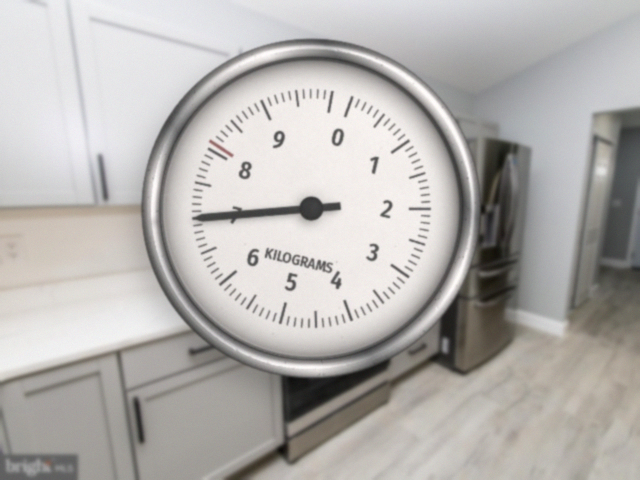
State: 7 kg
